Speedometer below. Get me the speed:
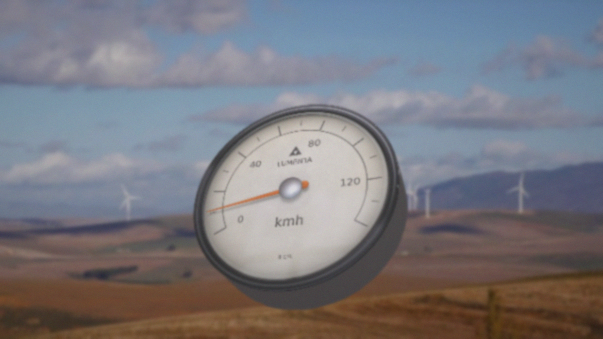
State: 10 km/h
